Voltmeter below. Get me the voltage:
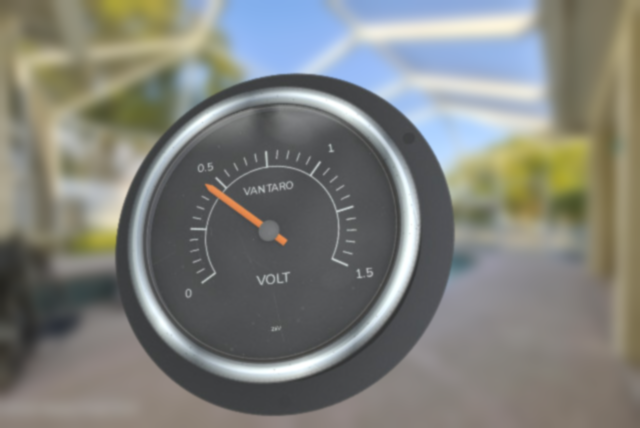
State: 0.45 V
